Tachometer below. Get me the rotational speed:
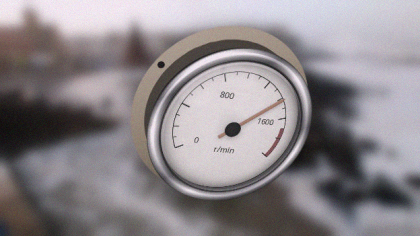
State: 1400 rpm
